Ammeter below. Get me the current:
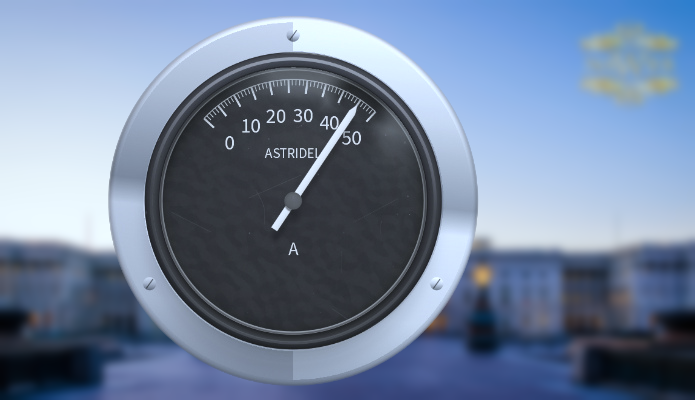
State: 45 A
